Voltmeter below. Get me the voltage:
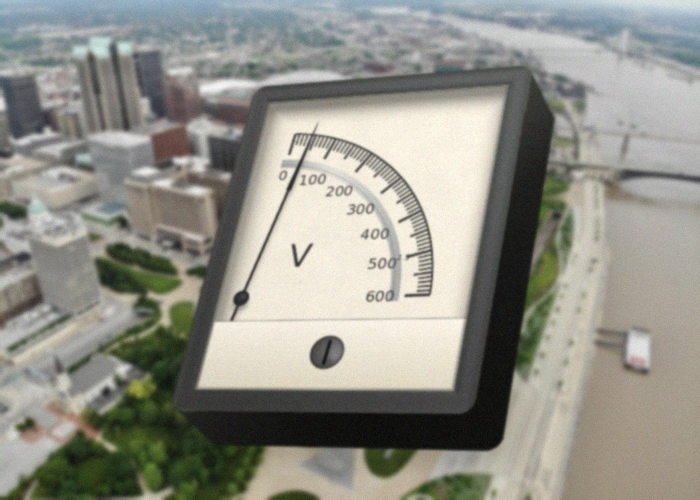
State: 50 V
